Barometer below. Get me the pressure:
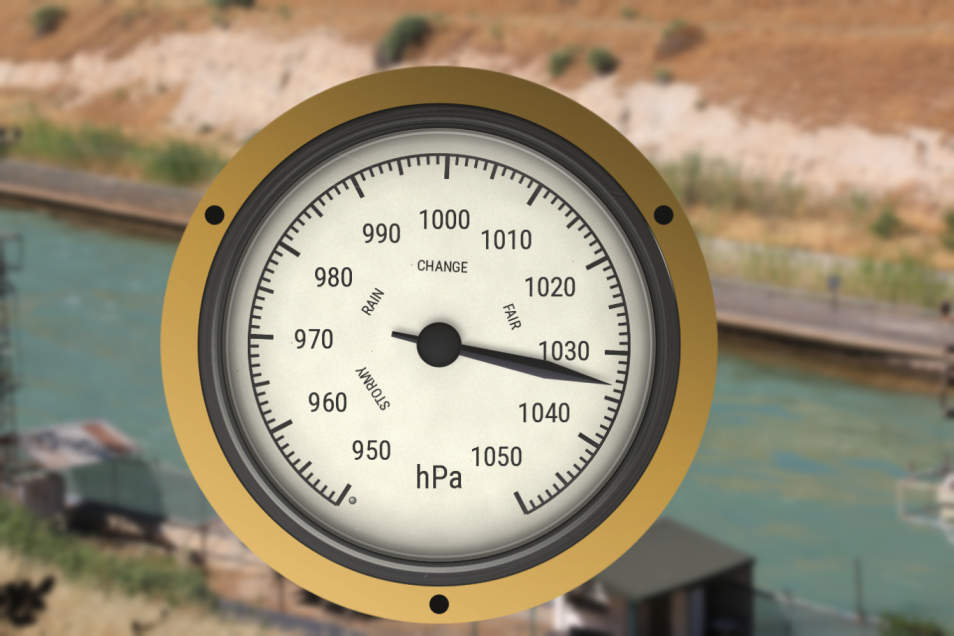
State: 1033.5 hPa
